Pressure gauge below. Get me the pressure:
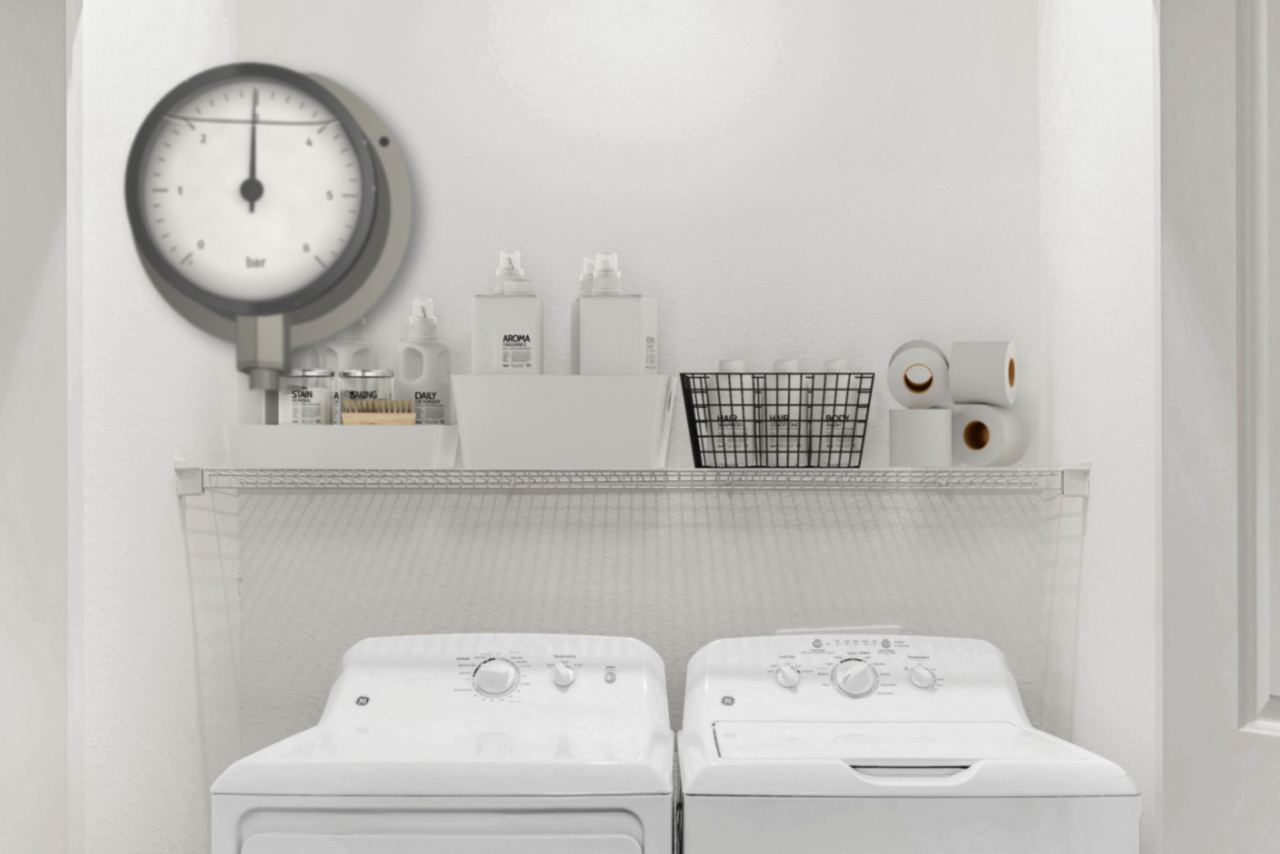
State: 3 bar
